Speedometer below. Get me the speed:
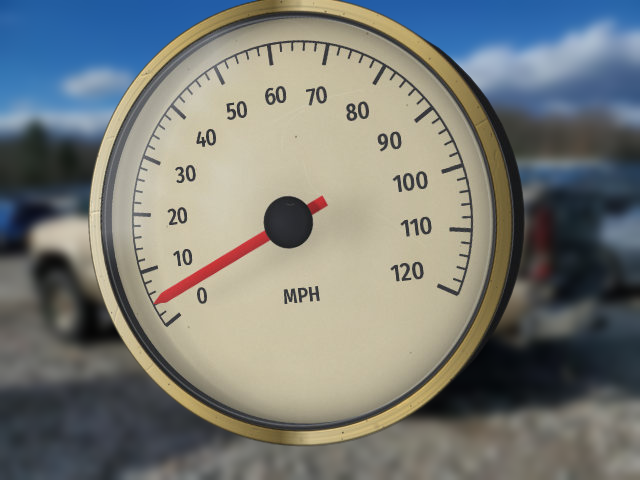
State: 4 mph
